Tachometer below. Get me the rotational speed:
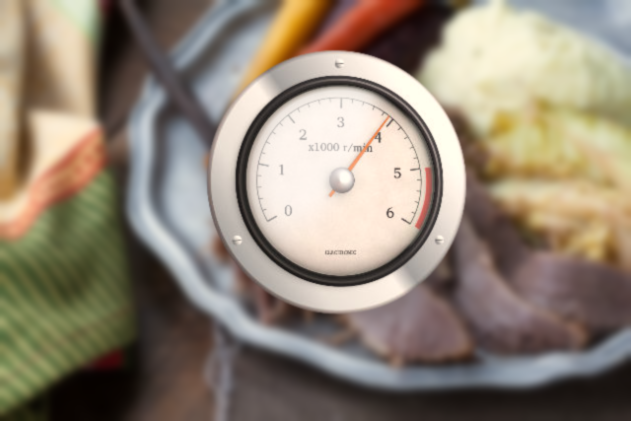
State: 3900 rpm
